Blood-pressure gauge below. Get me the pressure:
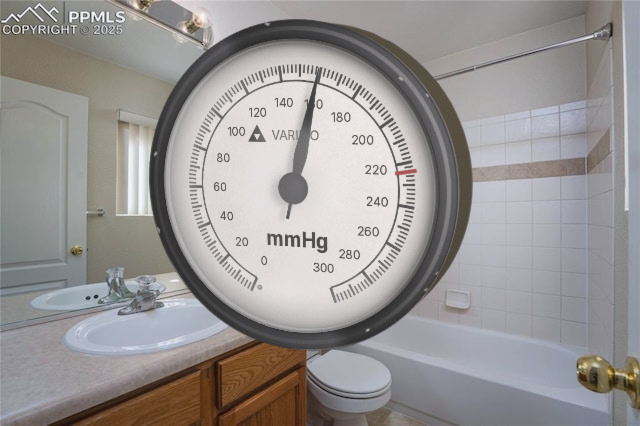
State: 160 mmHg
